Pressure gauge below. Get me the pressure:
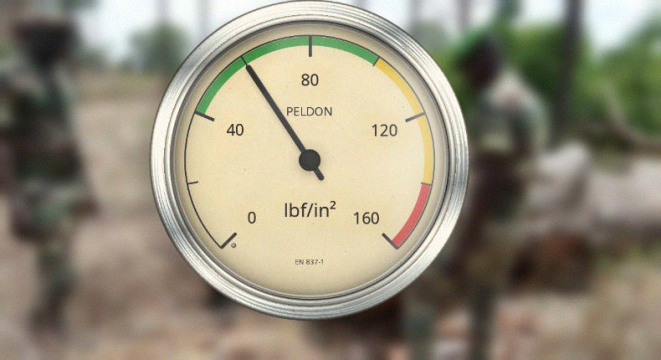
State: 60 psi
